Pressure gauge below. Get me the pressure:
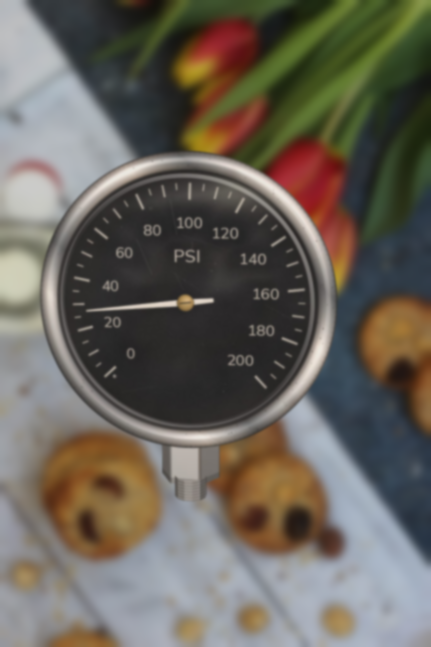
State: 27.5 psi
